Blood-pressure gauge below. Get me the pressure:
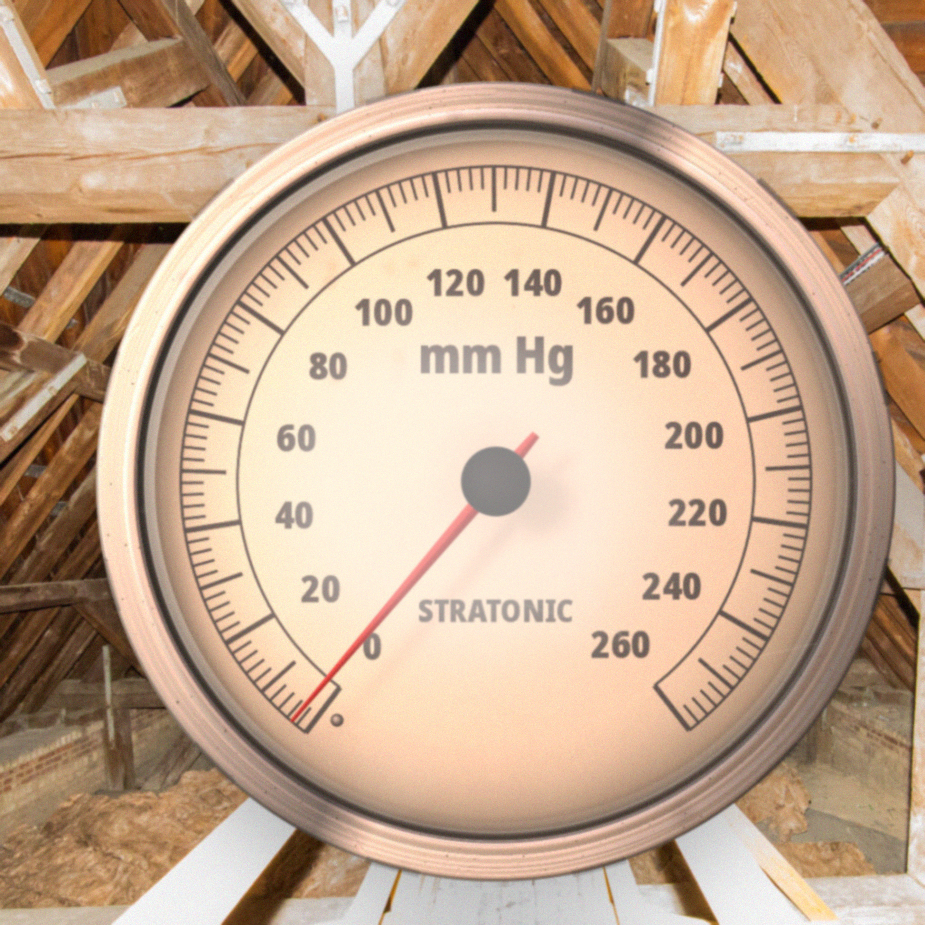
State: 3 mmHg
